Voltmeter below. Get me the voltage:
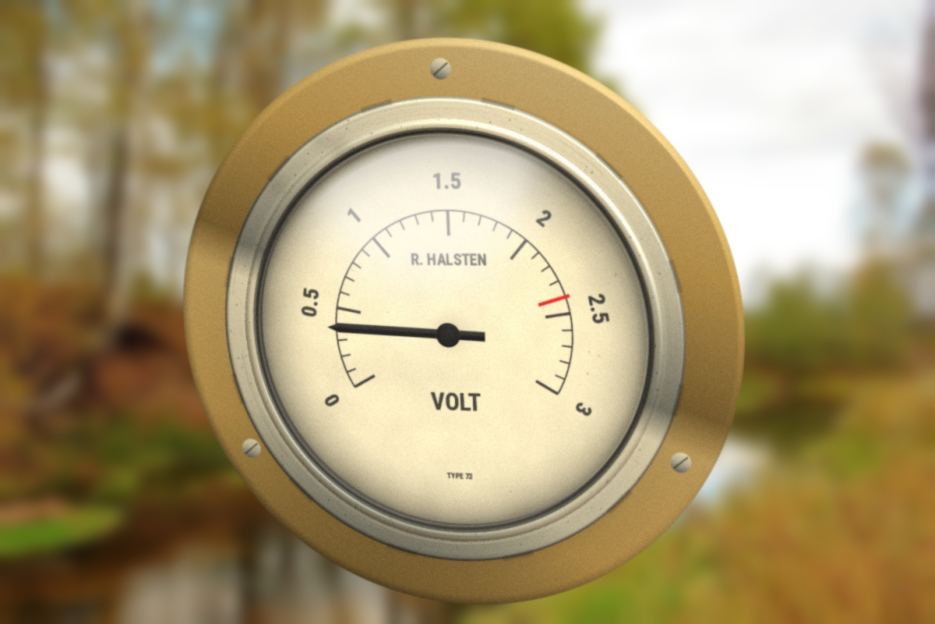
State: 0.4 V
